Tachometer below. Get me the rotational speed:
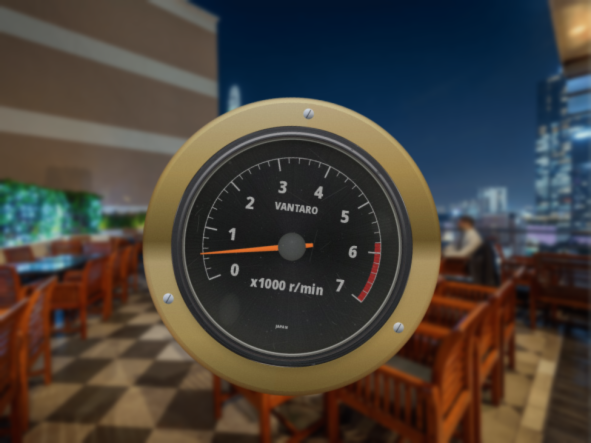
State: 500 rpm
